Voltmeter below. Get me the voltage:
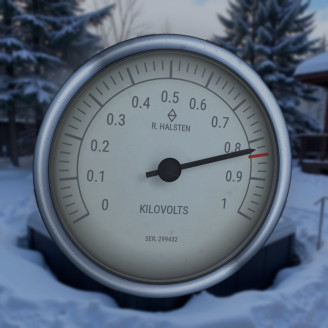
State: 0.82 kV
